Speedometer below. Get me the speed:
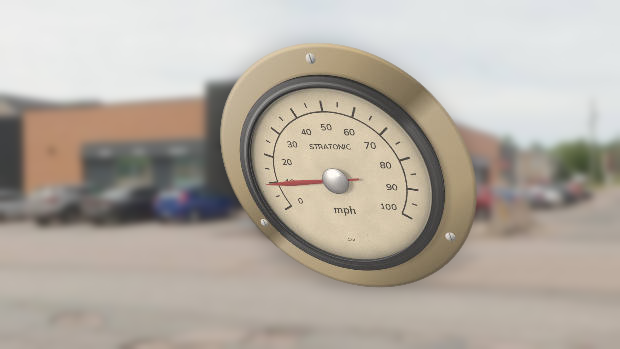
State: 10 mph
